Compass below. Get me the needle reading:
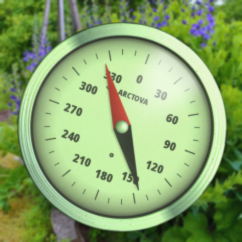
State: 325 °
